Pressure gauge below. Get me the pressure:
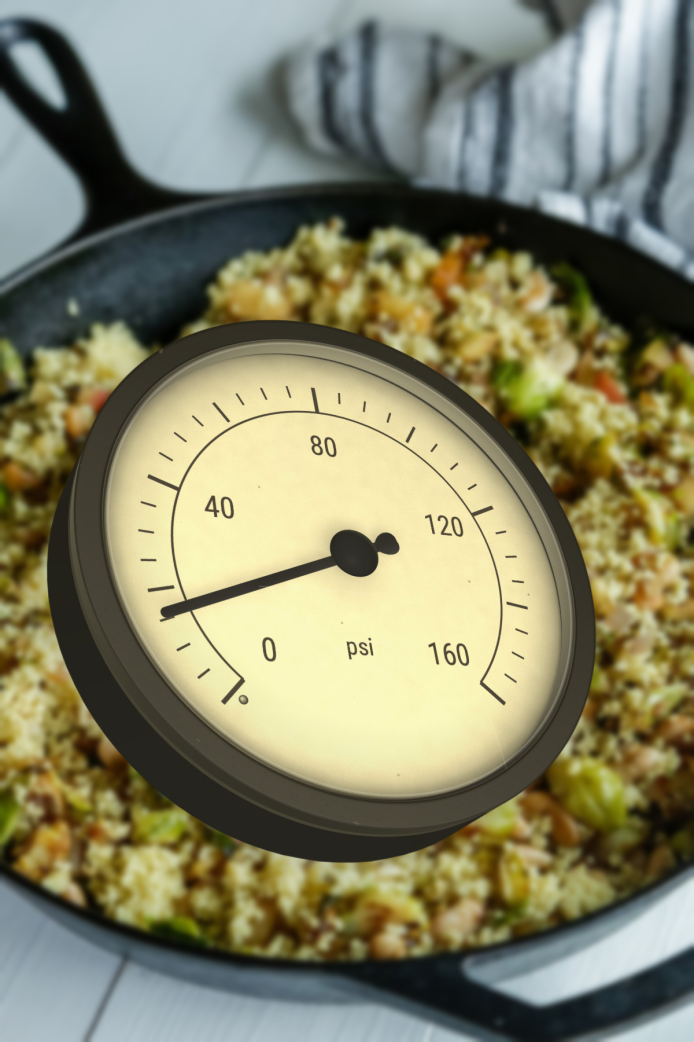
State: 15 psi
